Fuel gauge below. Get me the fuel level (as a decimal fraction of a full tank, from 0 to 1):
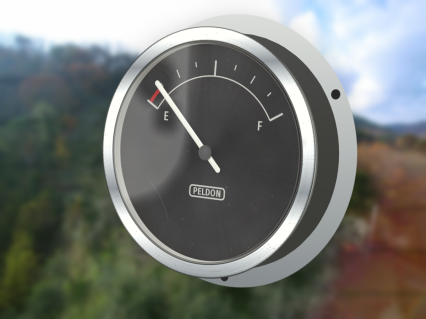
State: 0.125
